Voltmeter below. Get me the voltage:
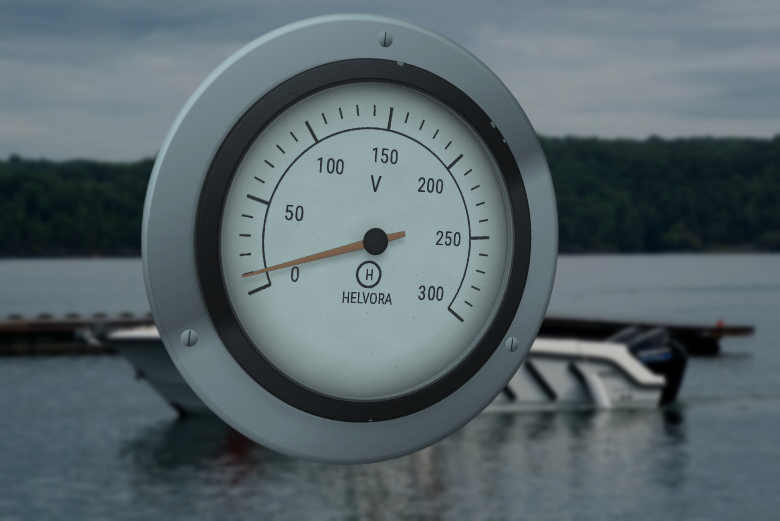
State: 10 V
